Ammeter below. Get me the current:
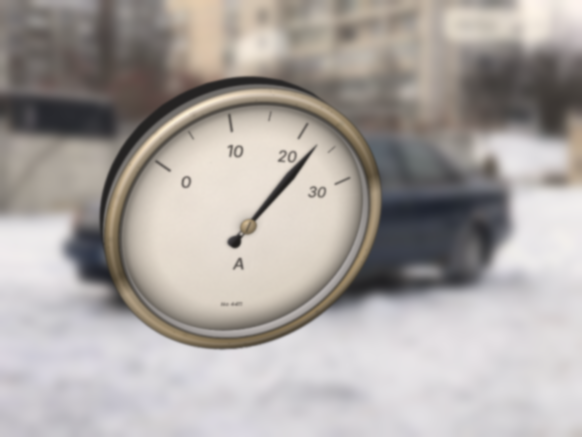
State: 22.5 A
